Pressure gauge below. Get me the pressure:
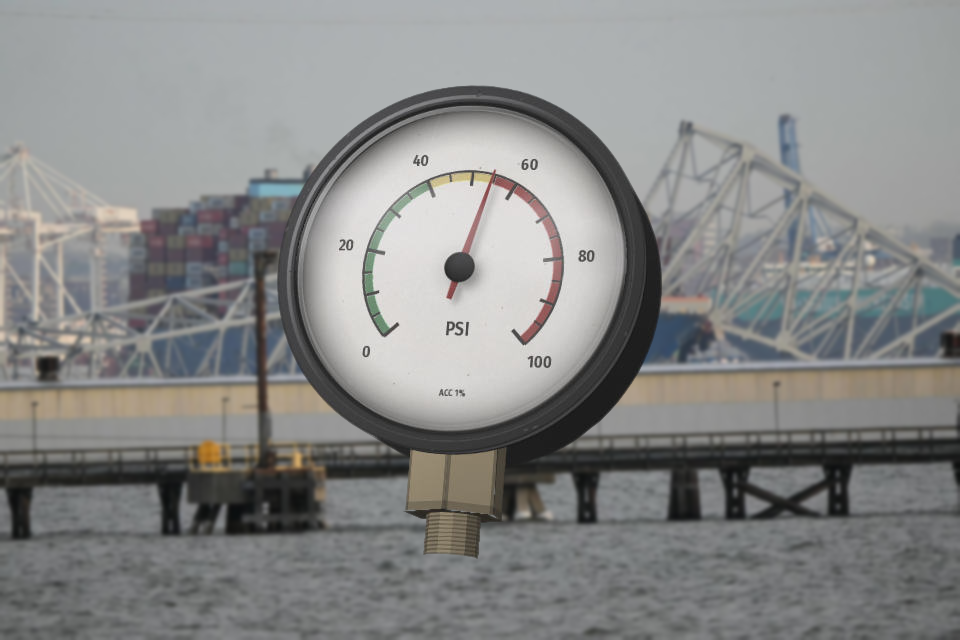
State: 55 psi
